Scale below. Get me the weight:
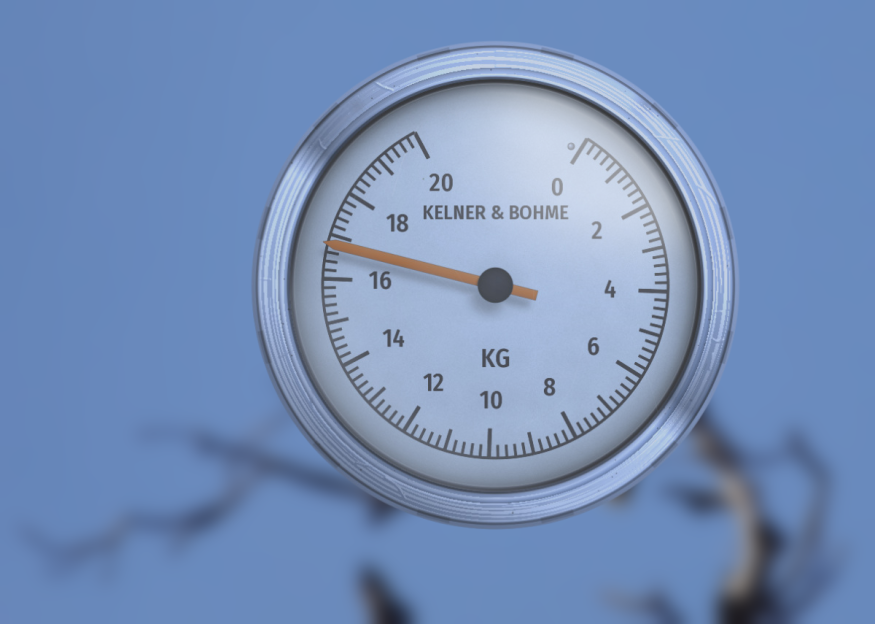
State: 16.8 kg
